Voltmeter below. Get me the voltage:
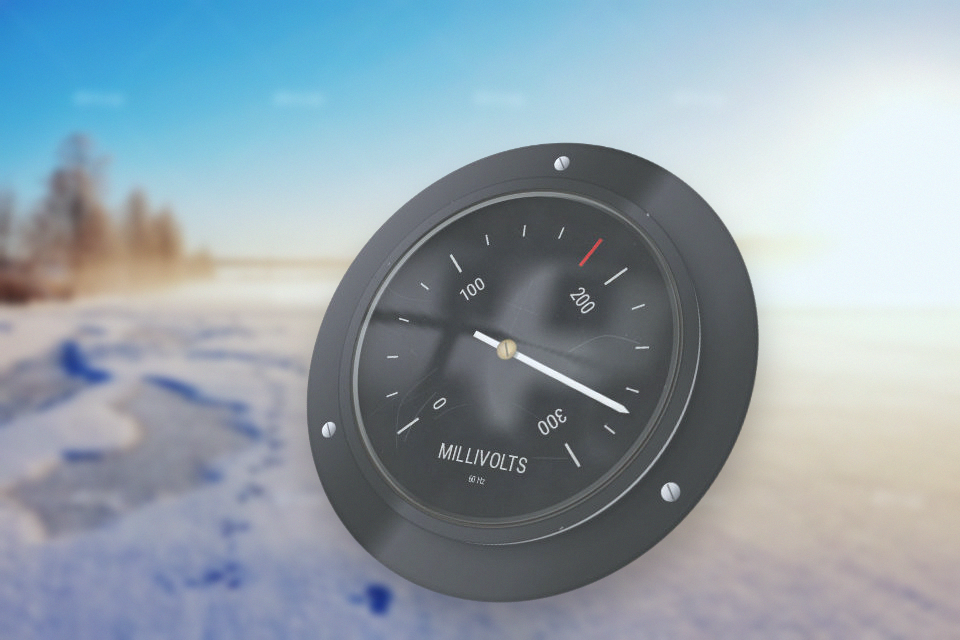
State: 270 mV
